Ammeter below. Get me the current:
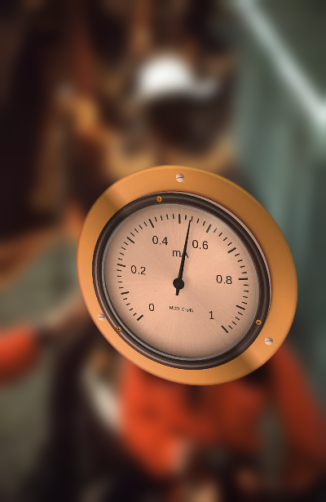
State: 0.54 mA
